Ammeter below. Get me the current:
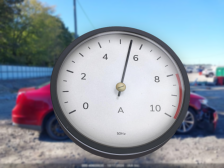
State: 5.5 A
